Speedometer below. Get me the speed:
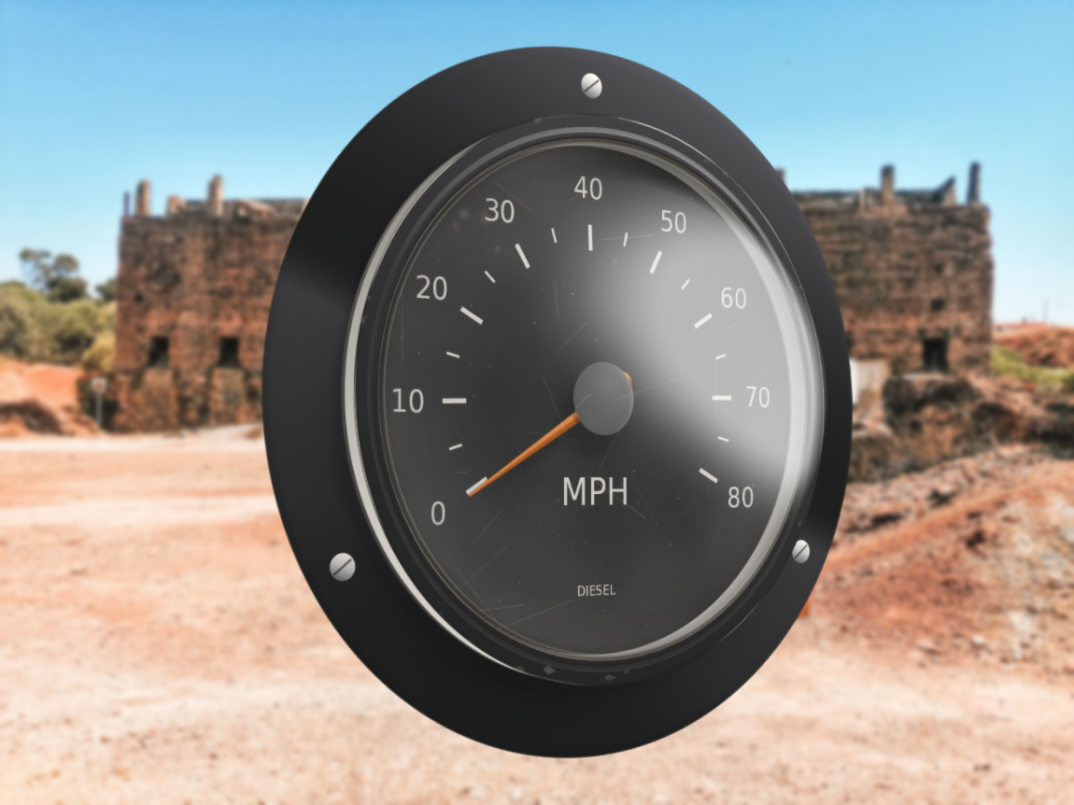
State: 0 mph
